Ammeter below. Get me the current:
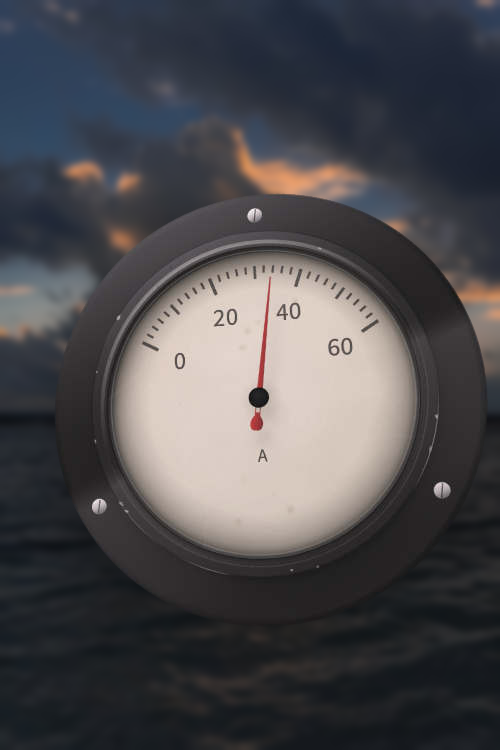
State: 34 A
